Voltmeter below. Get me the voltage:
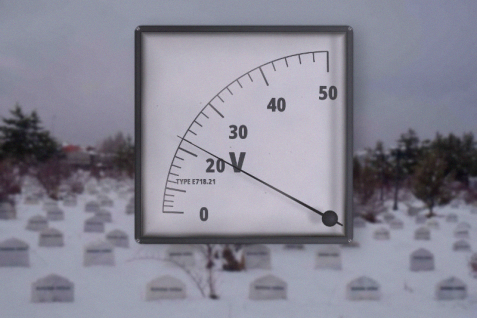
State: 22 V
